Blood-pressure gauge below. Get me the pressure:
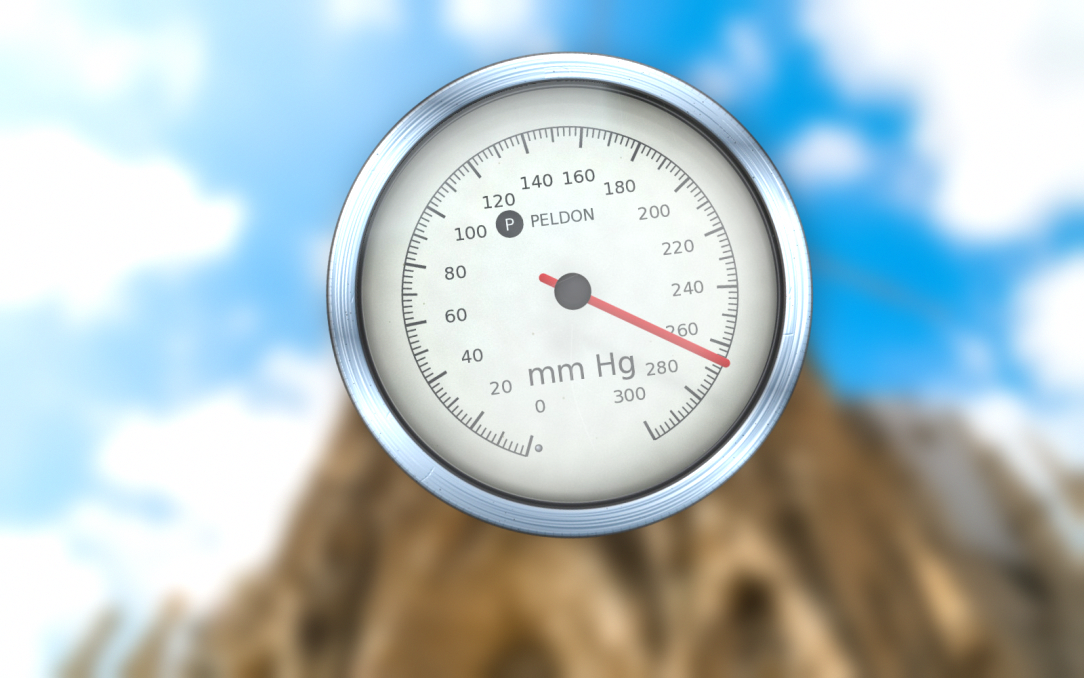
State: 266 mmHg
